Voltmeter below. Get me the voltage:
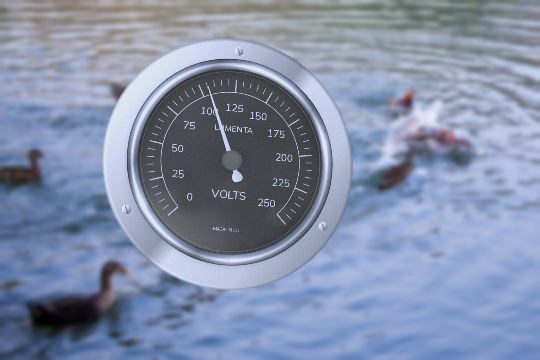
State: 105 V
